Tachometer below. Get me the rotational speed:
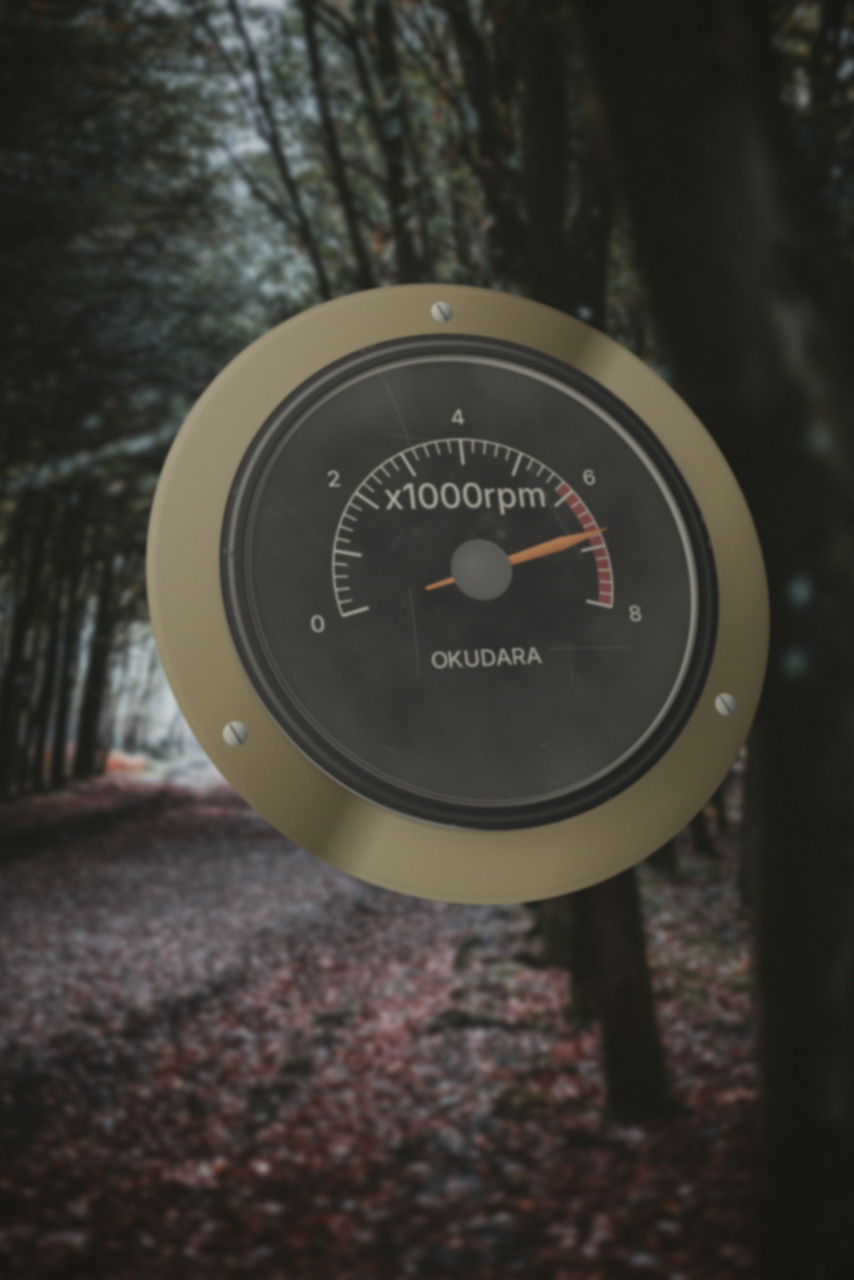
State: 6800 rpm
